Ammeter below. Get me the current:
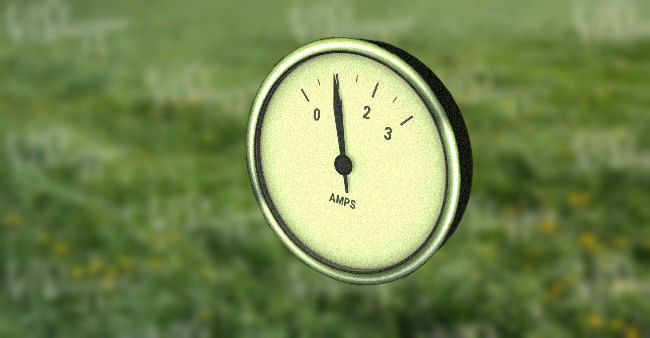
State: 1 A
